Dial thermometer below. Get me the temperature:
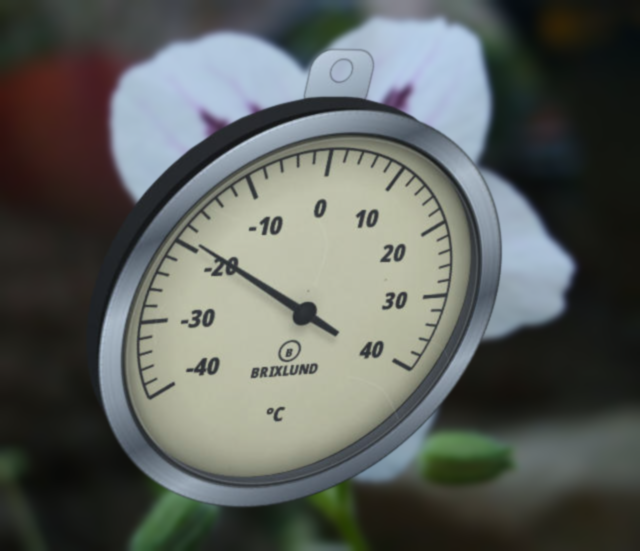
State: -19 °C
